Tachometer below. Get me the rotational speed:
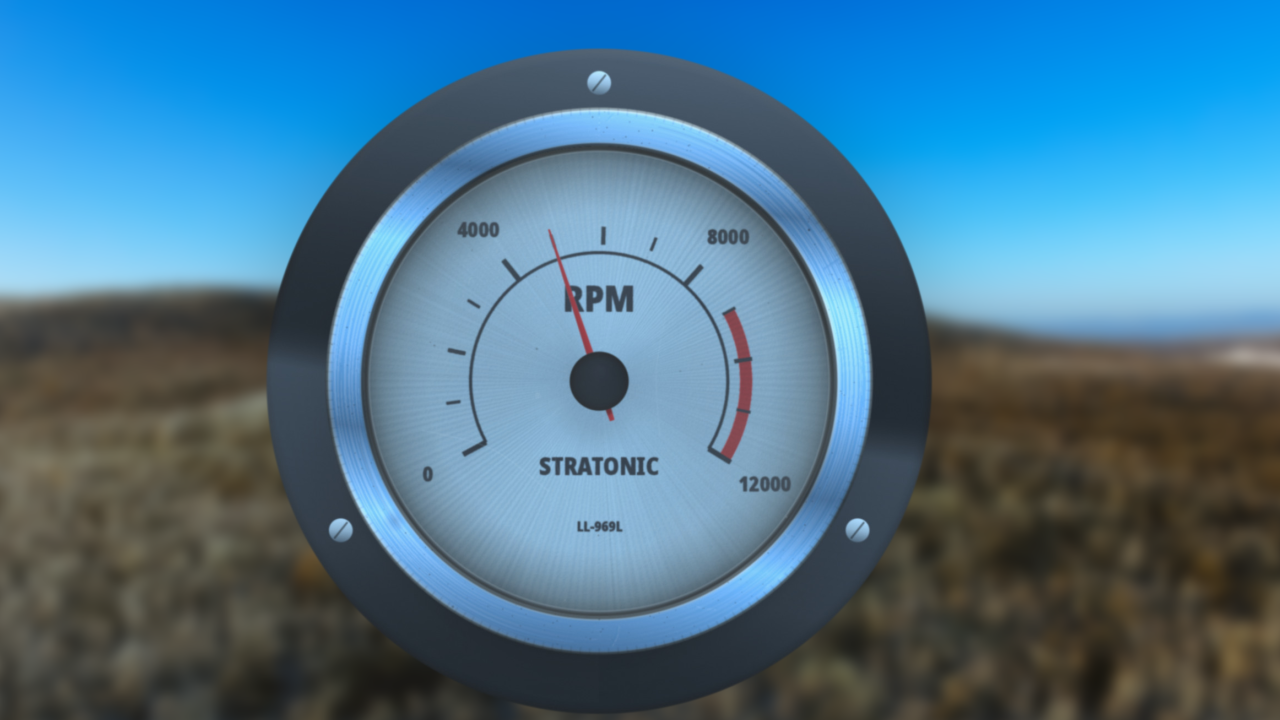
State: 5000 rpm
